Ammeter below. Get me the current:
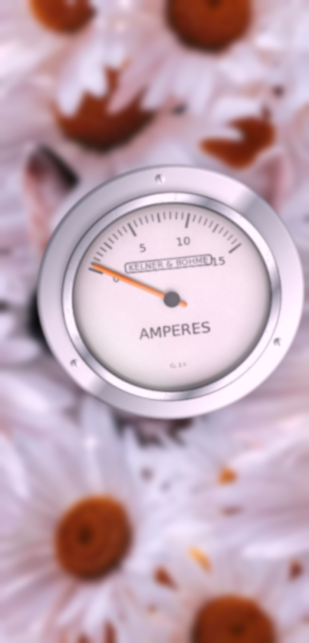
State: 0.5 A
